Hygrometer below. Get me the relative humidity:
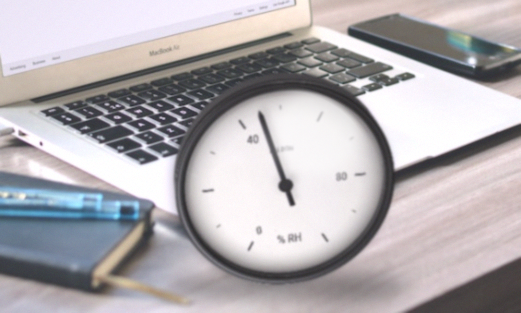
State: 45 %
